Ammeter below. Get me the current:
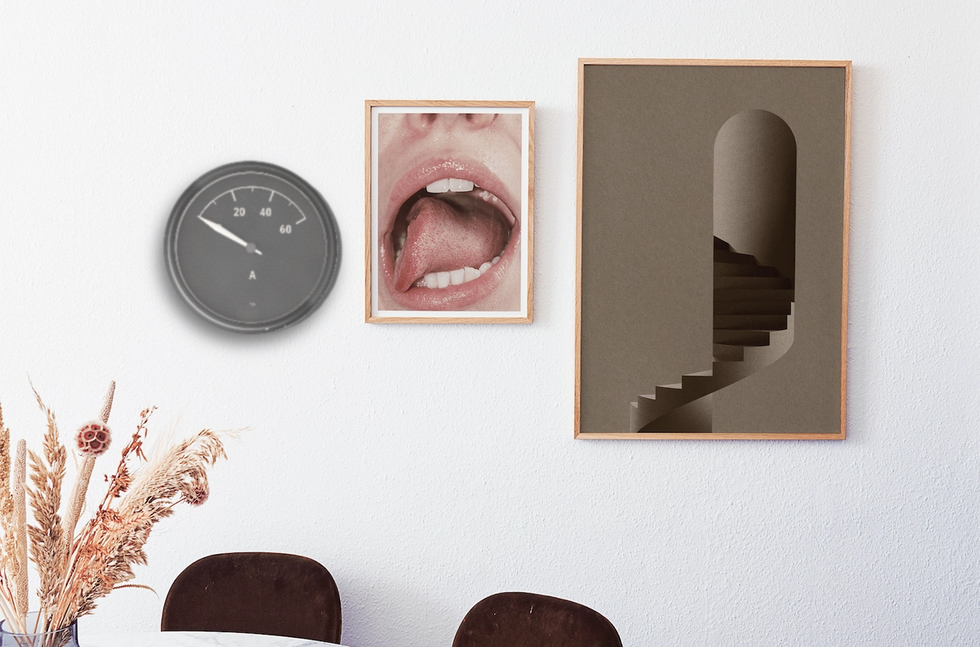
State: 0 A
